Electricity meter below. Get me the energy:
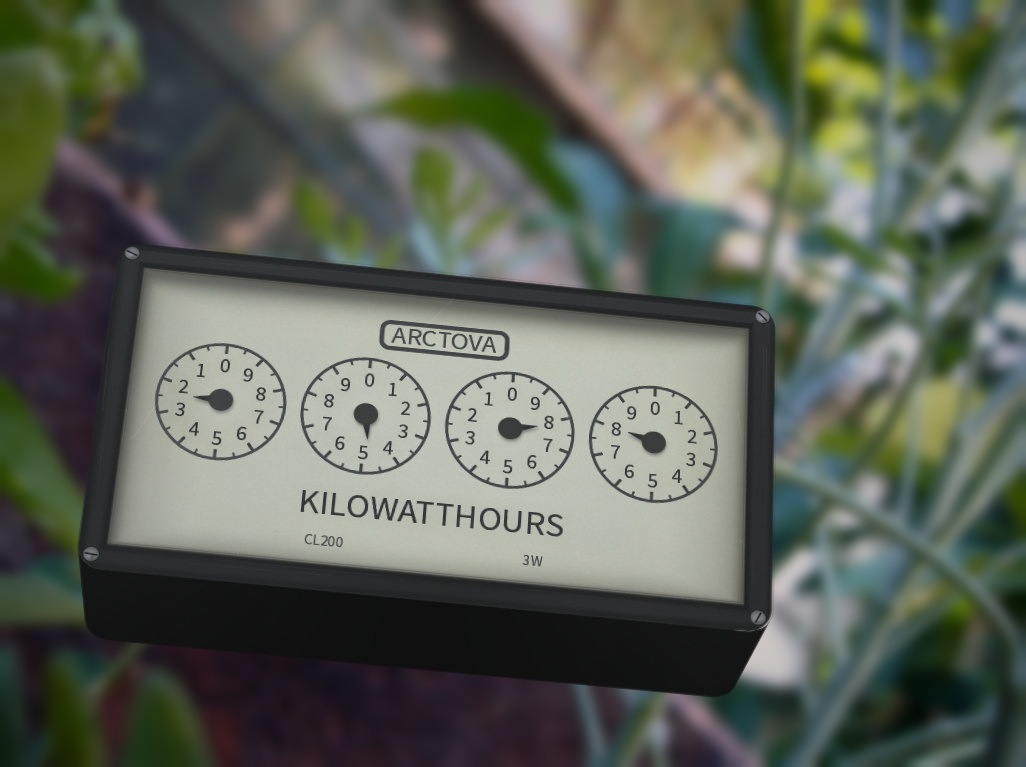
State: 2478 kWh
